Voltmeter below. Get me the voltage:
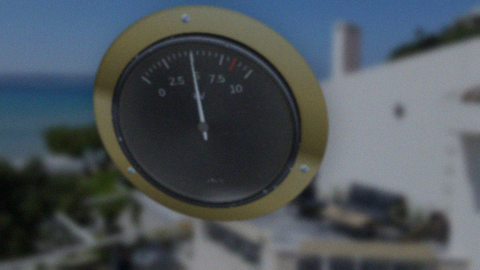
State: 5 kV
